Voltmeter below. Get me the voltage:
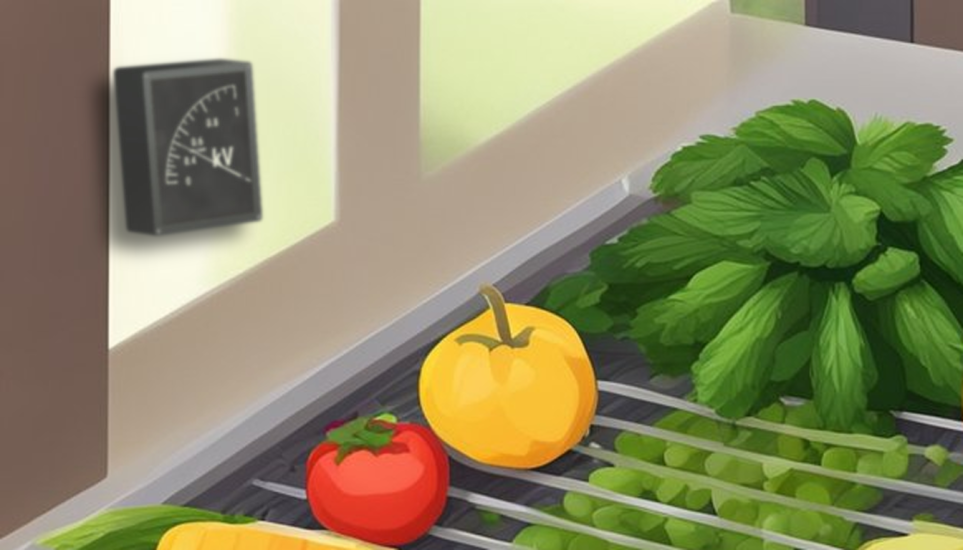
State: 0.5 kV
